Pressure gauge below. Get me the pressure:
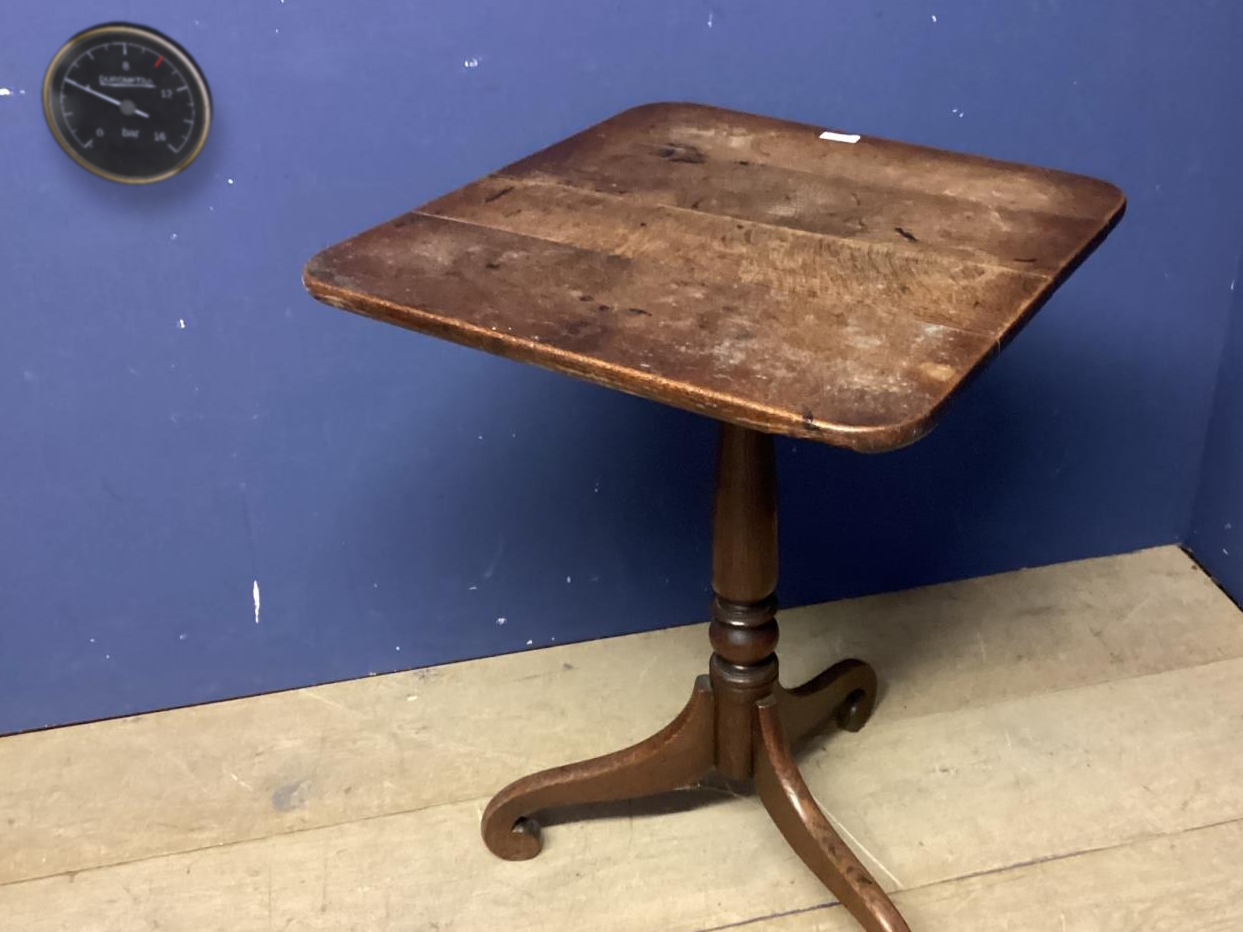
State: 4 bar
